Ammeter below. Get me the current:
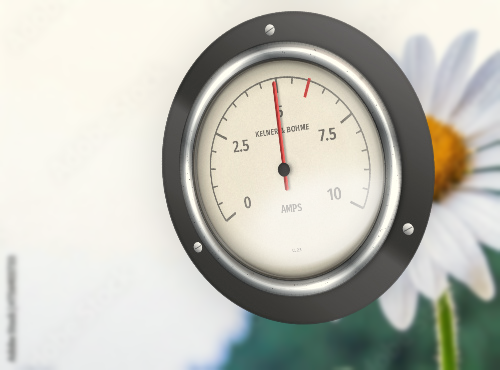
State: 5 A
